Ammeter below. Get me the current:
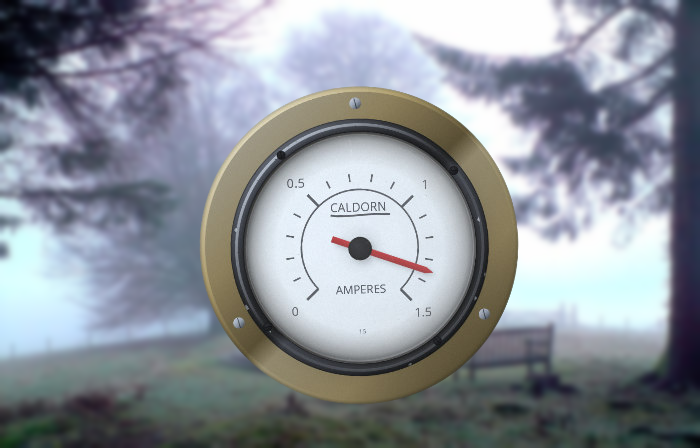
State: 1.35 A
